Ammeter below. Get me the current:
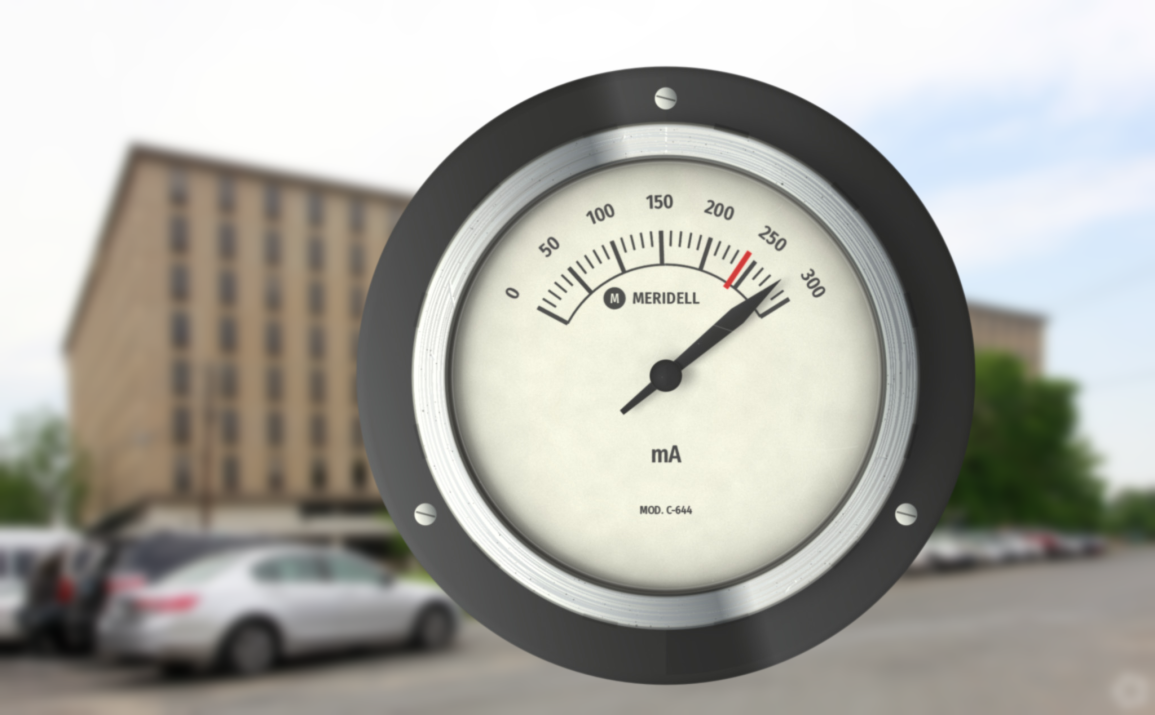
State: 280 mA
